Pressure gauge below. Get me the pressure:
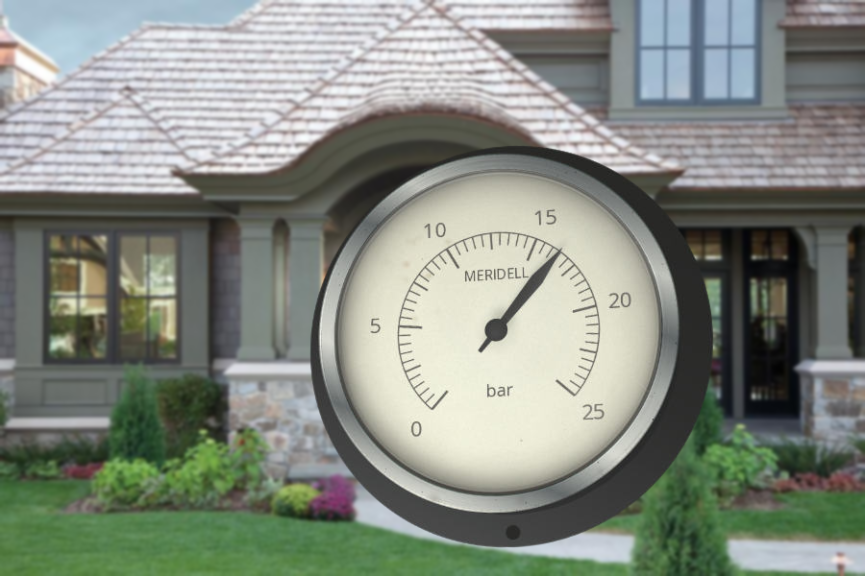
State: 16.5 bar
